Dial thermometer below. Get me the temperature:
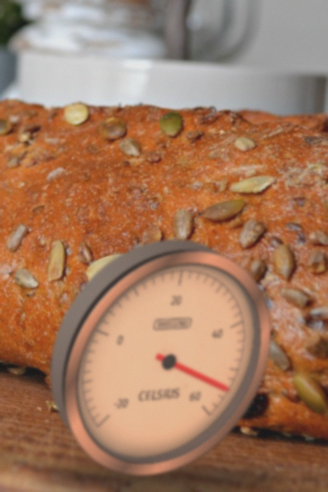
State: 54 °C
